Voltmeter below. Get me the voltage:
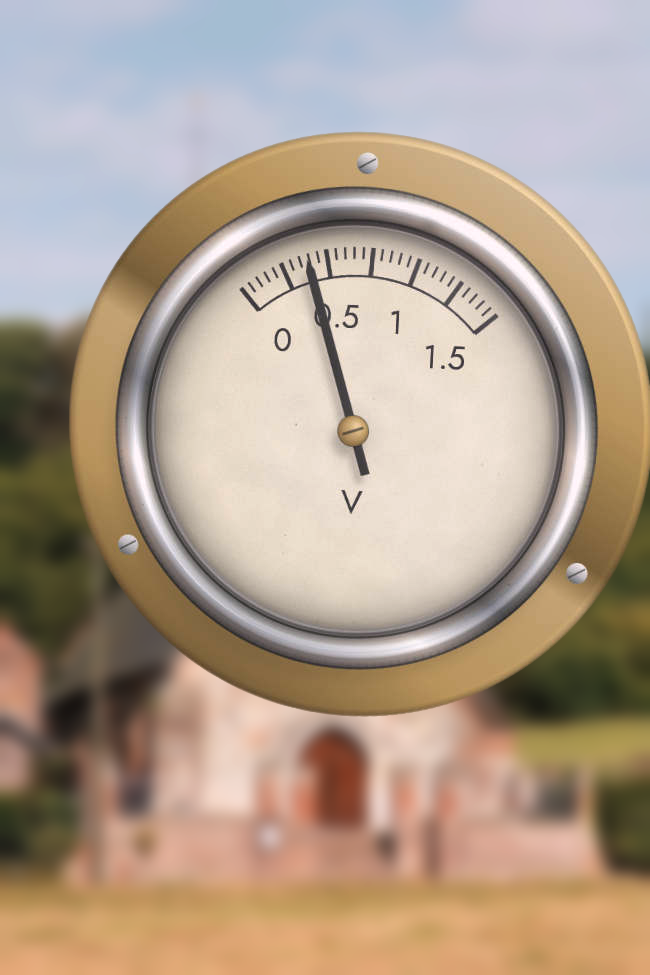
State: 0.4 V
